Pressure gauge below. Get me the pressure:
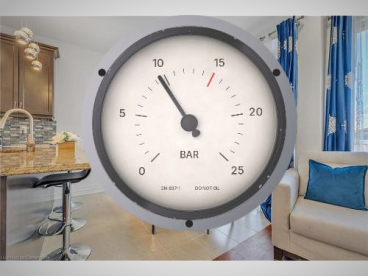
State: 9.5 bar
